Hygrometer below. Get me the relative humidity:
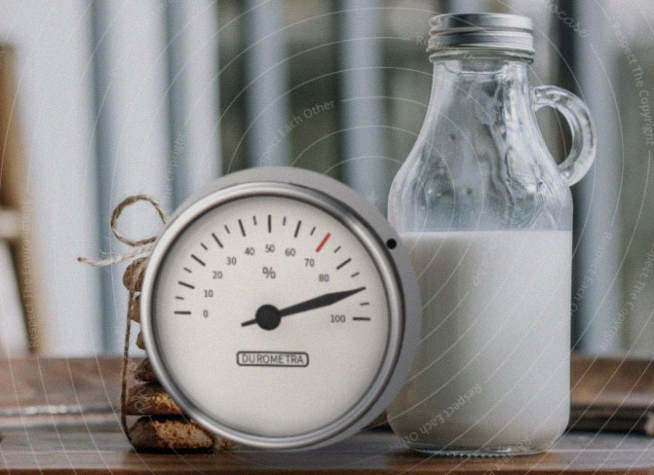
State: 90 %
